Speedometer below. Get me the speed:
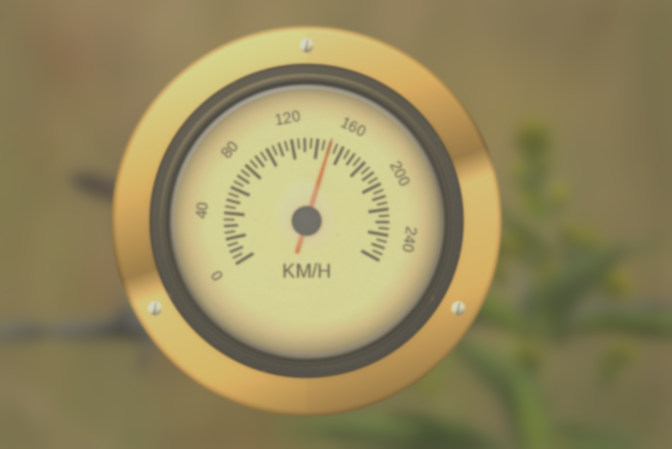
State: 150 km/h
